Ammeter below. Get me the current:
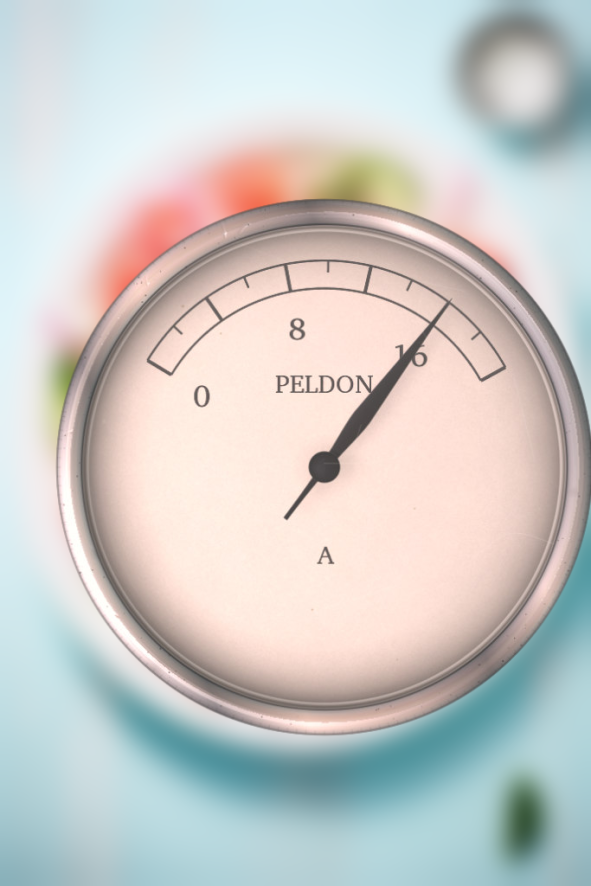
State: 16 A
